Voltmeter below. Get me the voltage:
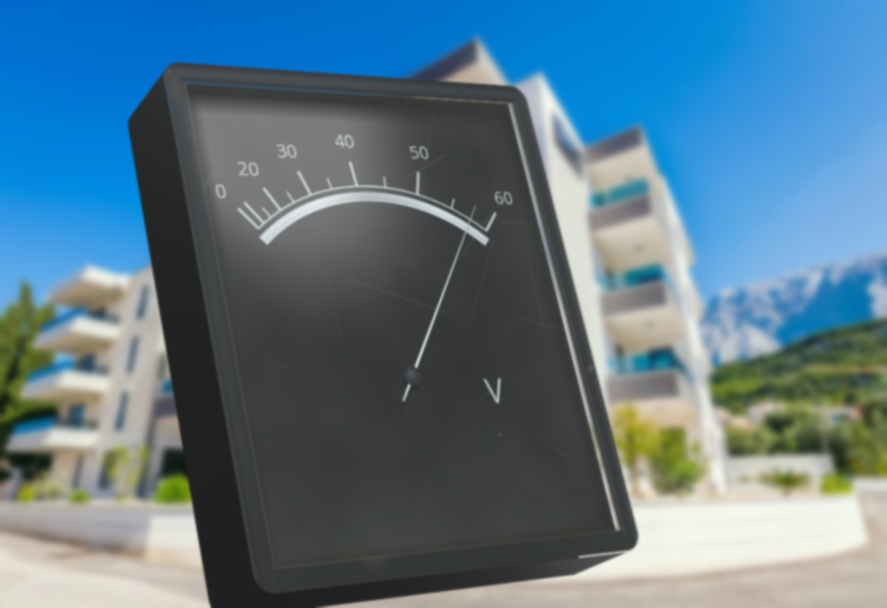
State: 57.5 V
